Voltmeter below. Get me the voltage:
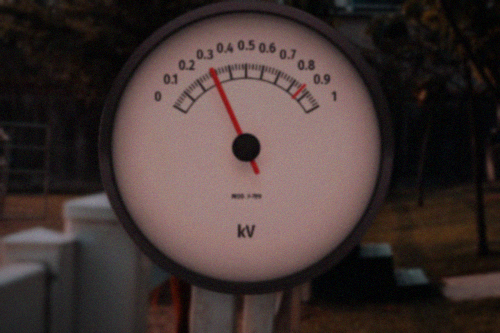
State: 0.3 kV
